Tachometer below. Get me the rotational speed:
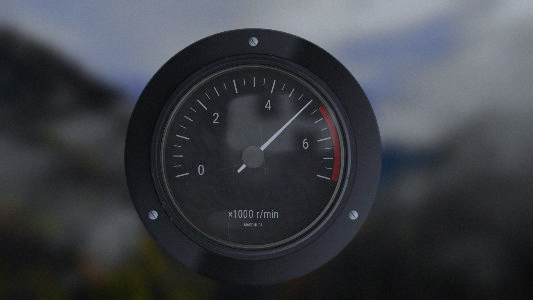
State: 5000 rpm
